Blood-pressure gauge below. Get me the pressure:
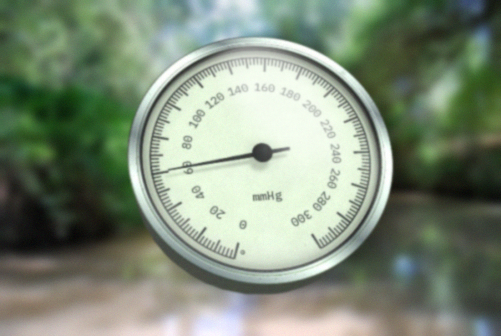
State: 60 mmHg
